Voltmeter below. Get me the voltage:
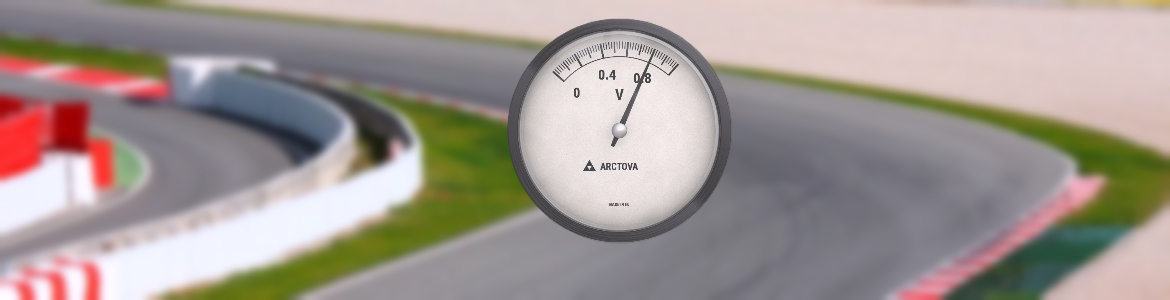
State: 0.8 V
